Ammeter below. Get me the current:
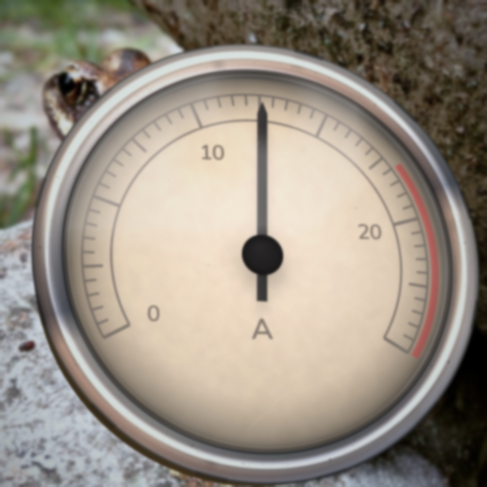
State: 12.5 A
